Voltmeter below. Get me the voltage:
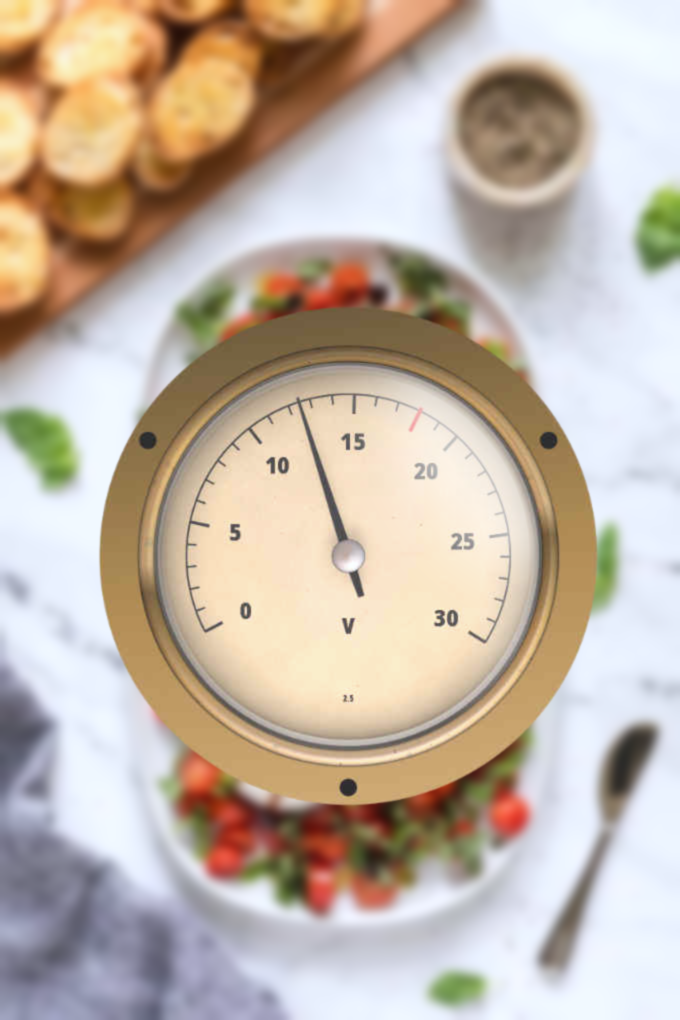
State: 12.5 V
